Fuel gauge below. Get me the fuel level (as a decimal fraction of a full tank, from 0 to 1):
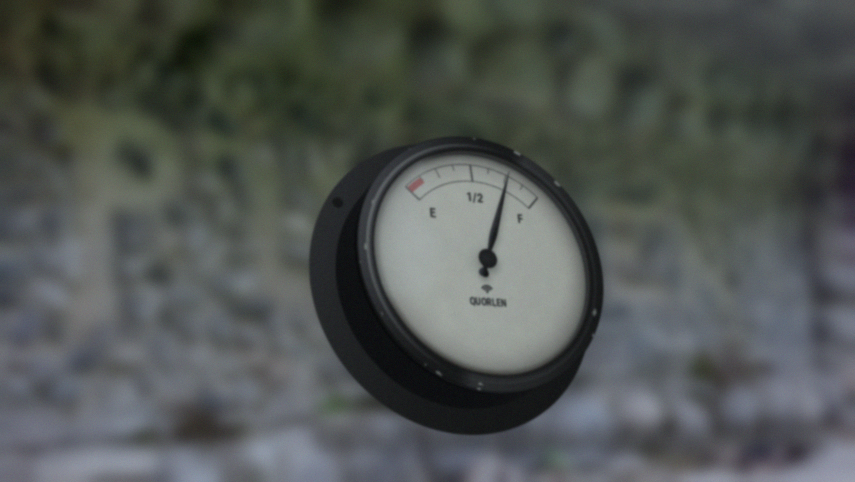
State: 0.75
